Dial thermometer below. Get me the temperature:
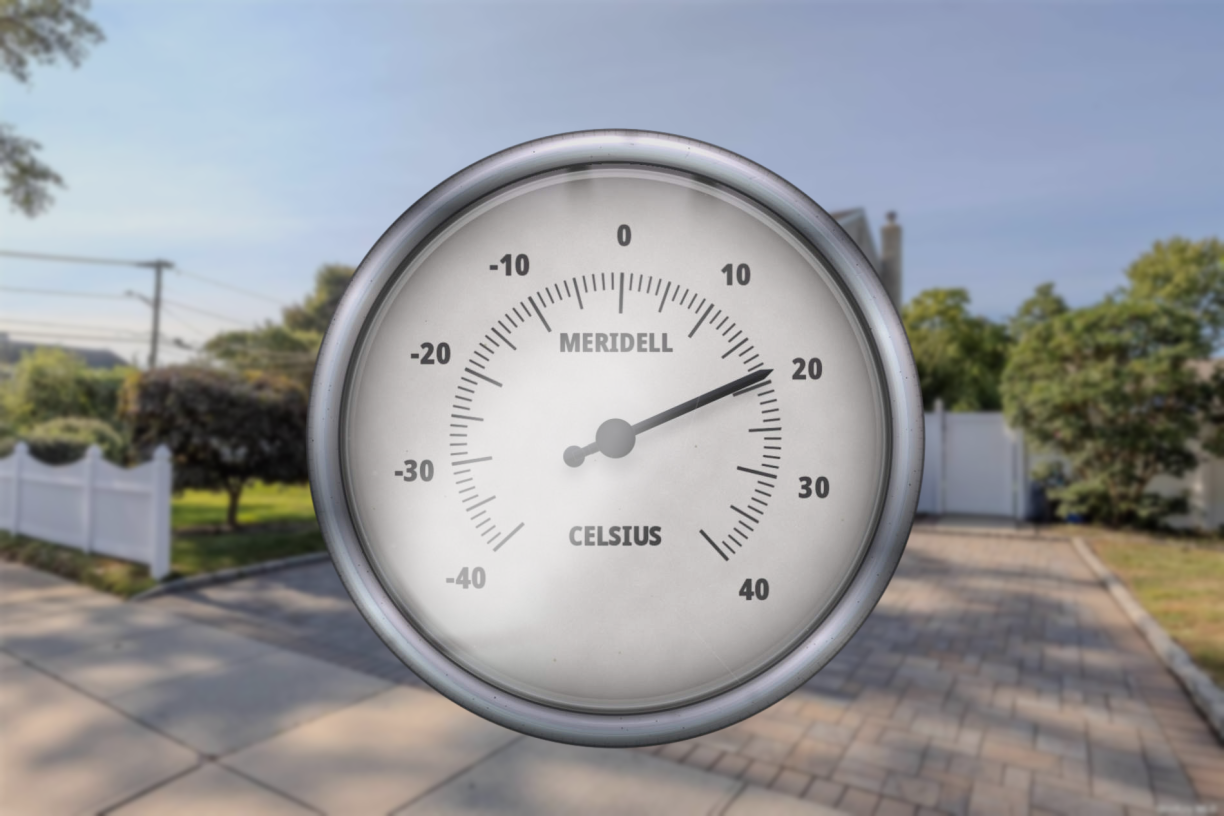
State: 19 °C
